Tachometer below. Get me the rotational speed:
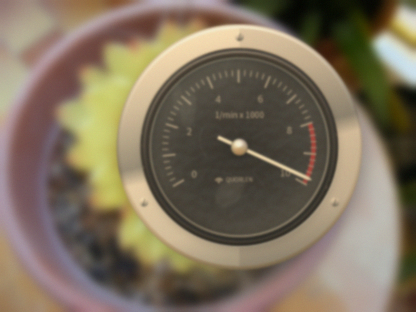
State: 9800 rpm
